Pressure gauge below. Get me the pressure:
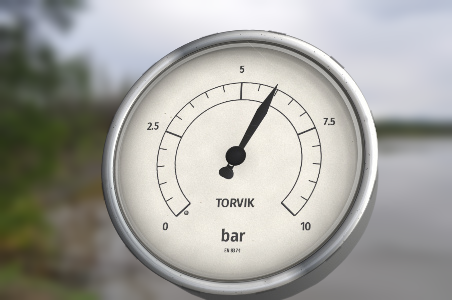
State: 6 bar
